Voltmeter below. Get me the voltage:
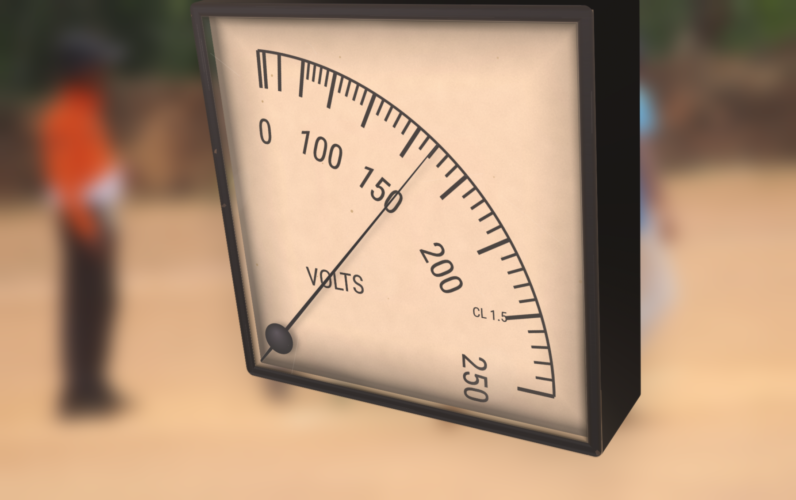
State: 160 V
